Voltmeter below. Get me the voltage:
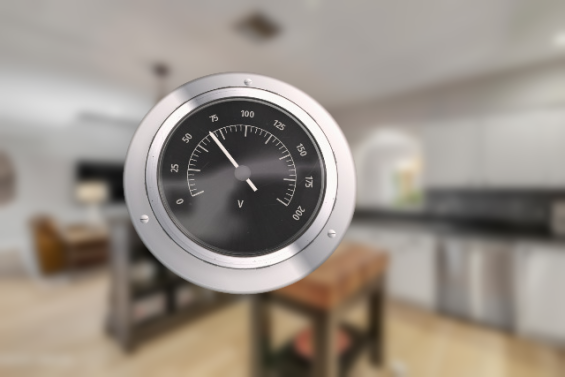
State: 65 V
